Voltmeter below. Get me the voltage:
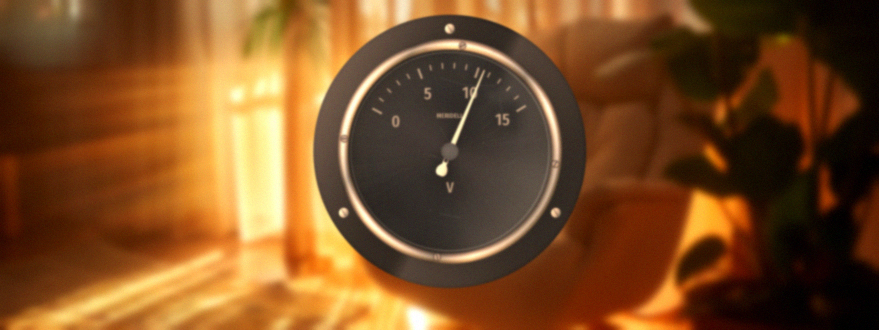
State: 10.5 V
